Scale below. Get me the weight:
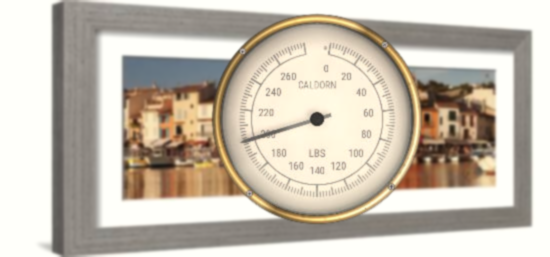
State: 200 lb
